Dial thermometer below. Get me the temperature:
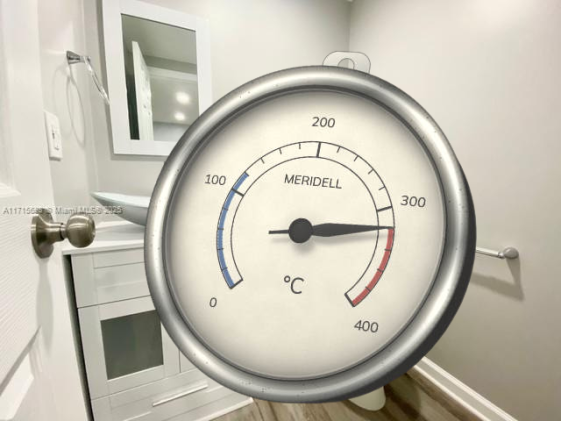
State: 320 °C
